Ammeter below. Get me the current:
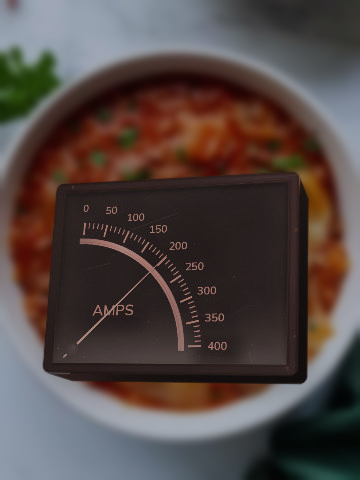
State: 200 A
